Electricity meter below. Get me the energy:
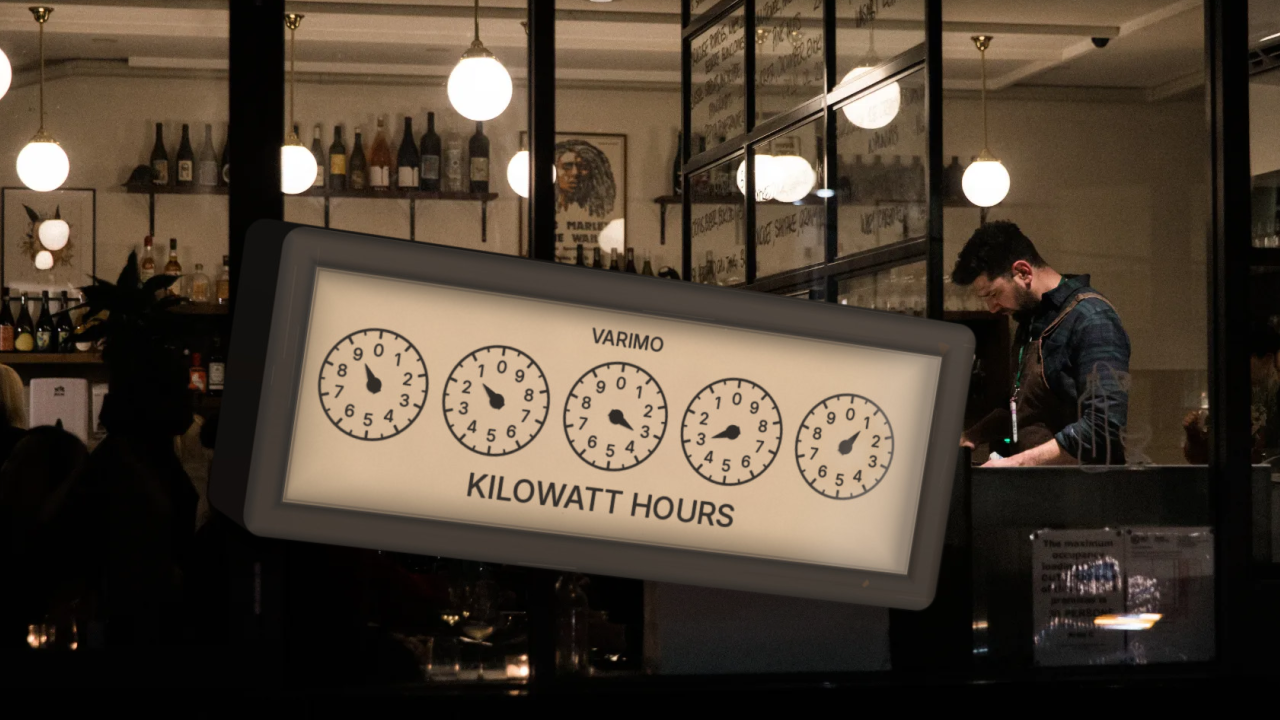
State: 91331 kWh
